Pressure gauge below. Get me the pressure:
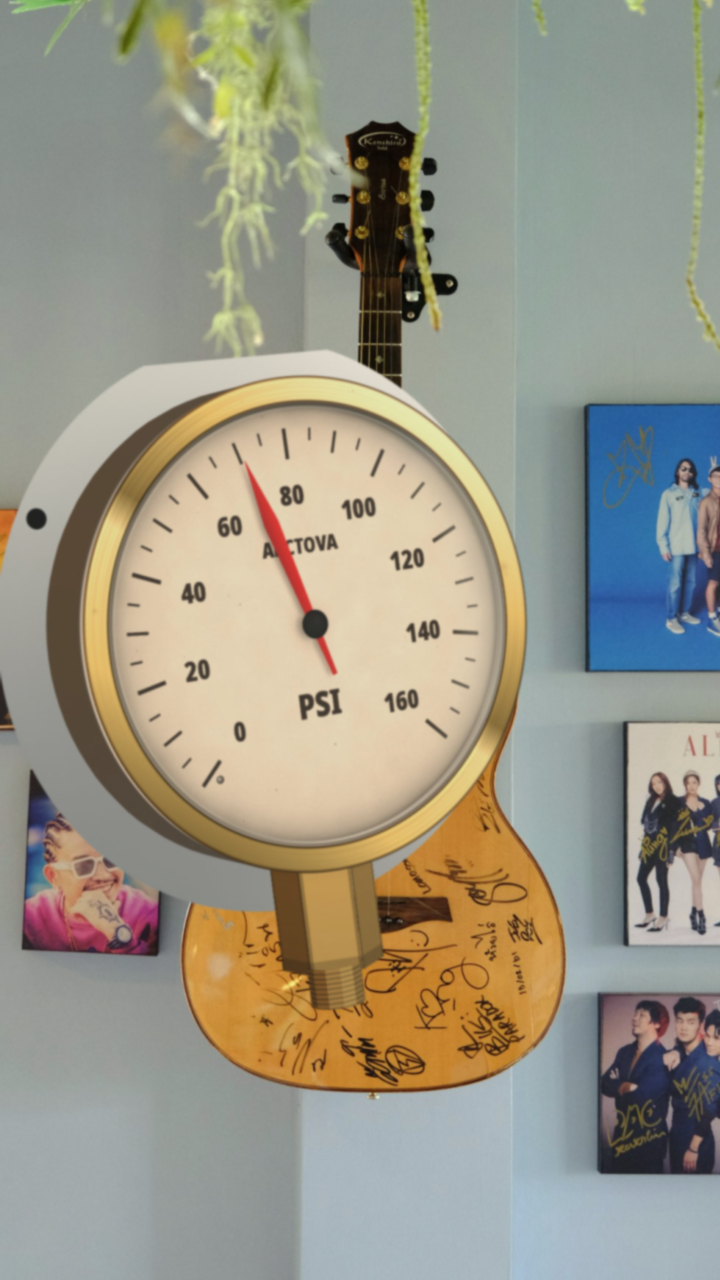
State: 70 psi
